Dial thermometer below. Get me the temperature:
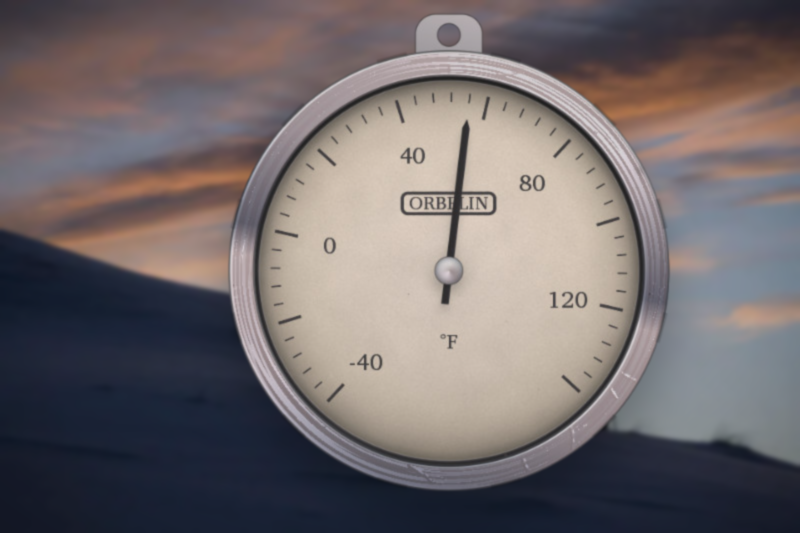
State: 56 °F
